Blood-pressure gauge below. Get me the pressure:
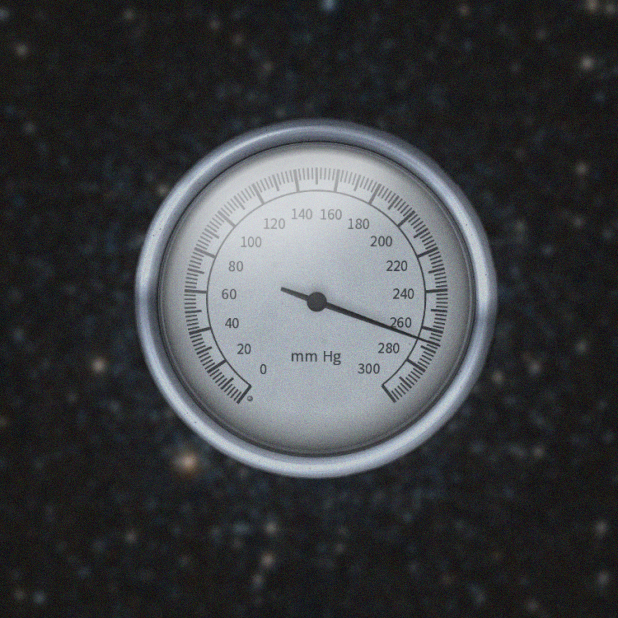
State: 266 mmHg
